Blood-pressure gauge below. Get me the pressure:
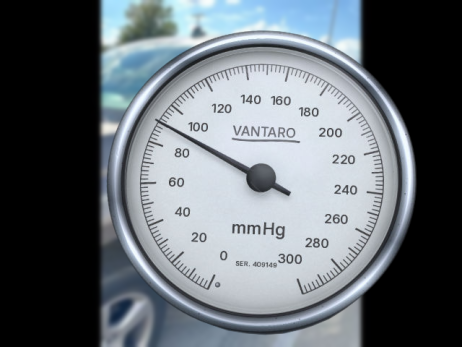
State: 90 mmHg
